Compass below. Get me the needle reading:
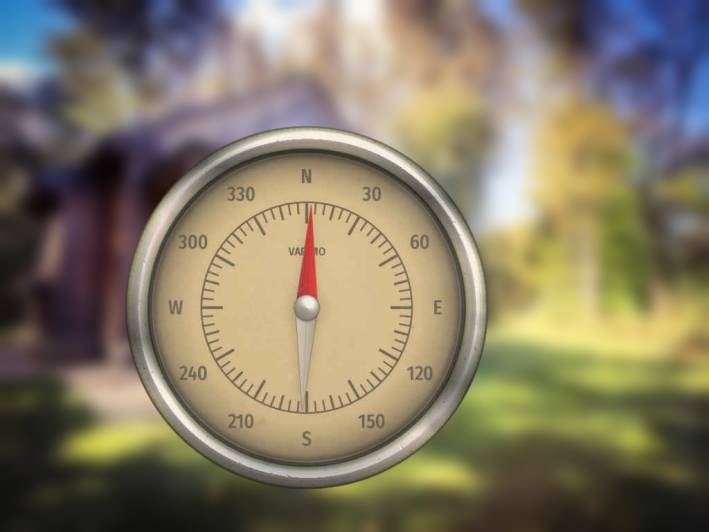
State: 2.5 °
